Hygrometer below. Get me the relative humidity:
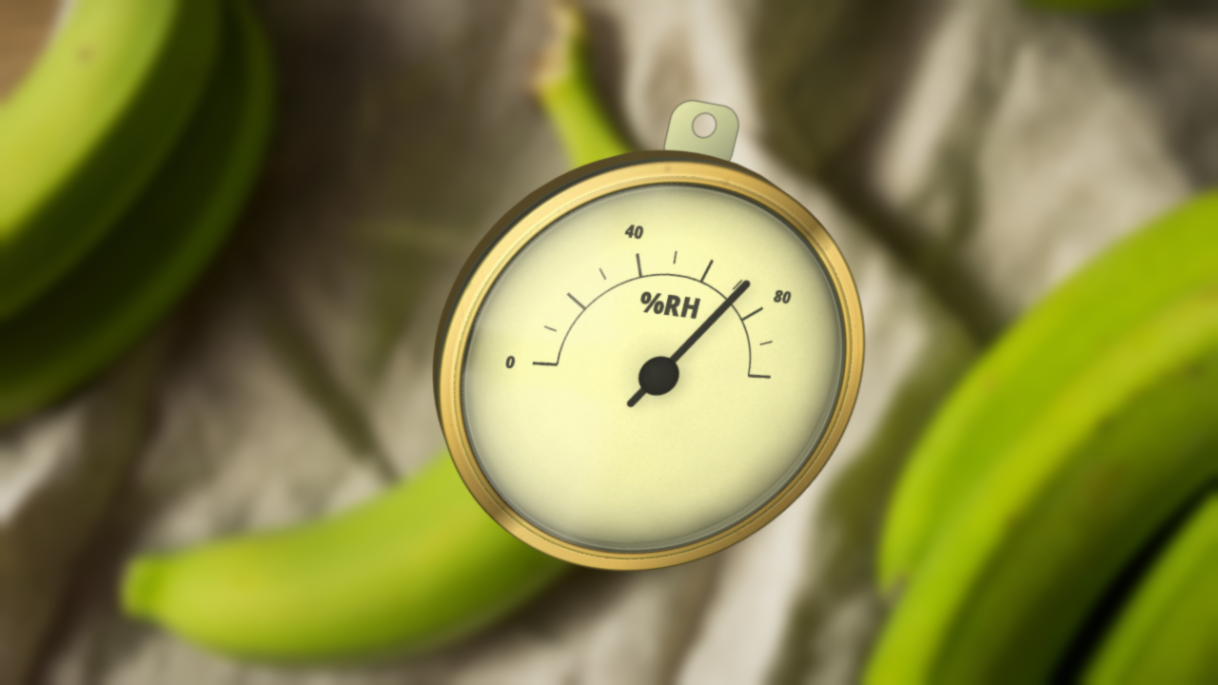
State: 70 %
